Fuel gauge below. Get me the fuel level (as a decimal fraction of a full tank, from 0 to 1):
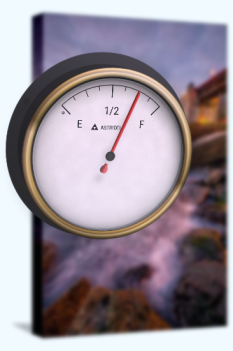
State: 0.75
